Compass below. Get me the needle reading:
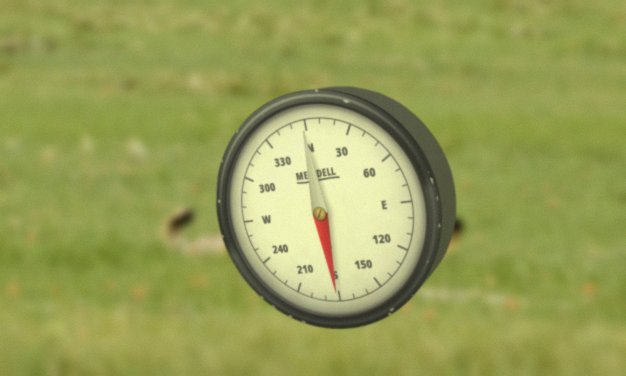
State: 180 °
